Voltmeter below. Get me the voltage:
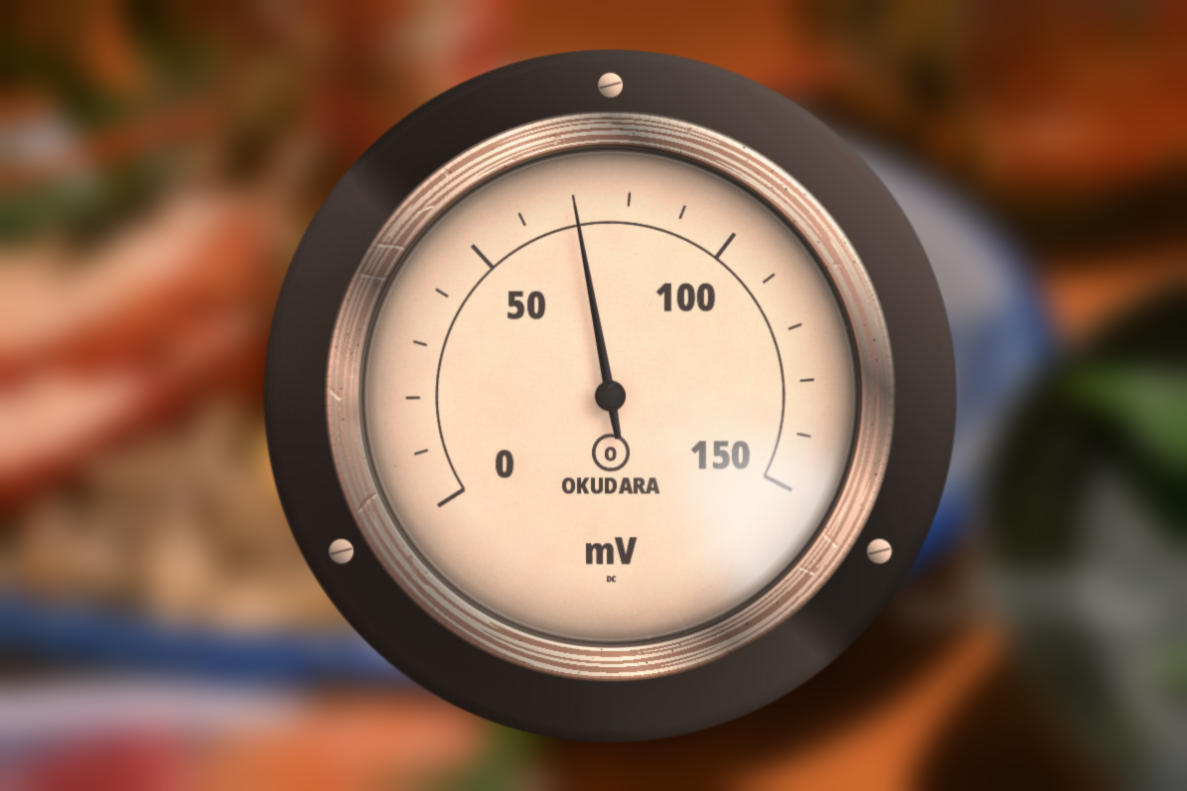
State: 70 mV
